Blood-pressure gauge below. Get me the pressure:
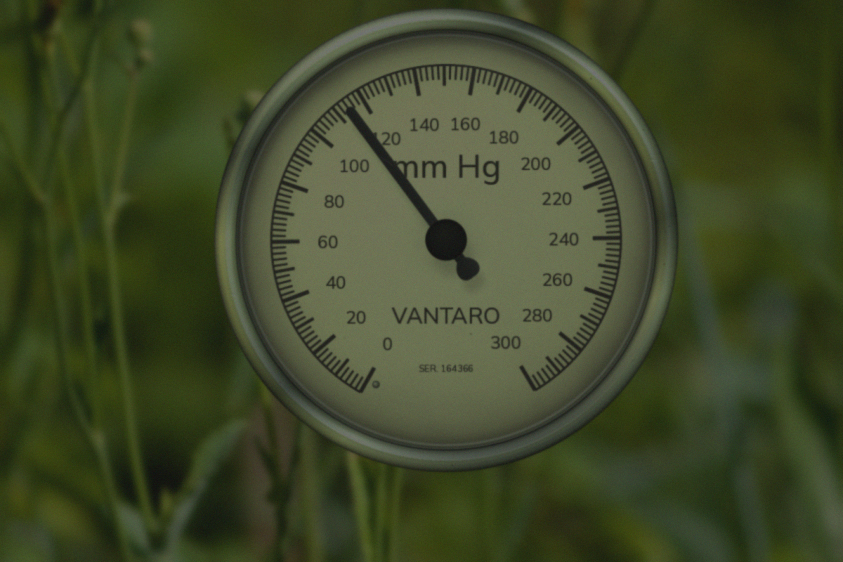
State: 114 mmHg
